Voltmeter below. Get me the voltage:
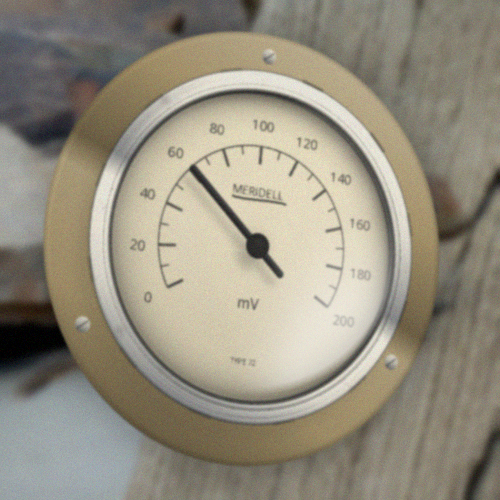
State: 60 mV
